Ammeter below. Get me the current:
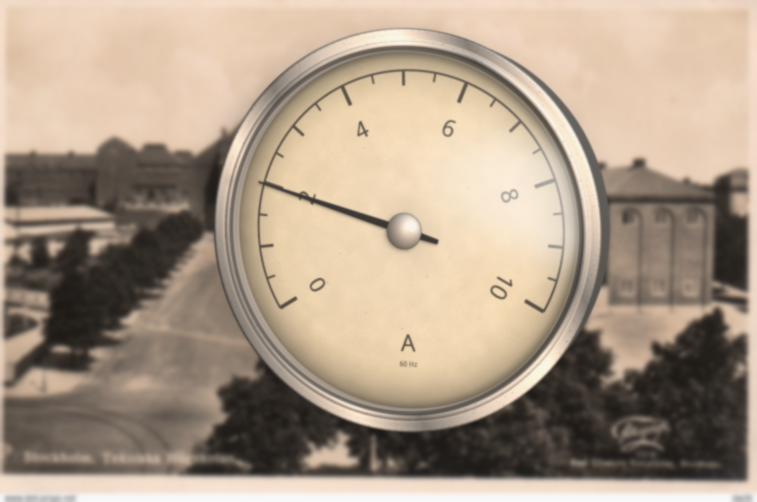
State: 2 A
